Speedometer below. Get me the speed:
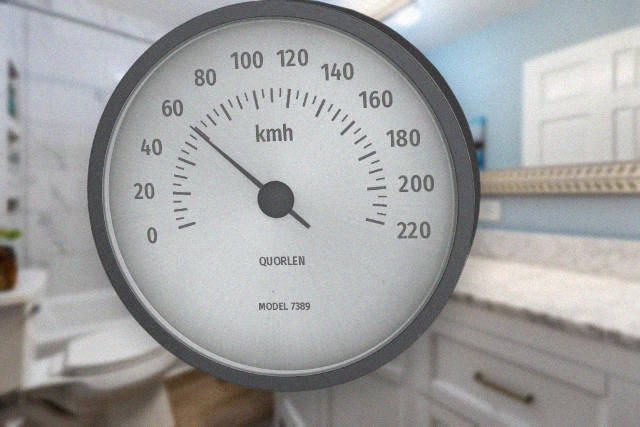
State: 60 km/h
